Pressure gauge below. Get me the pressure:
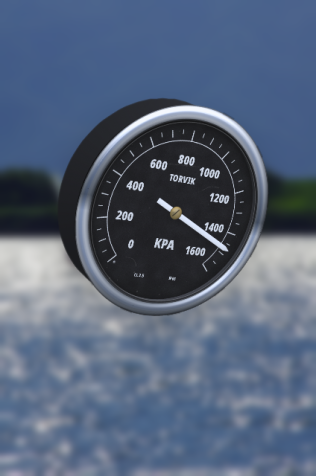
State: 1475 kPa
